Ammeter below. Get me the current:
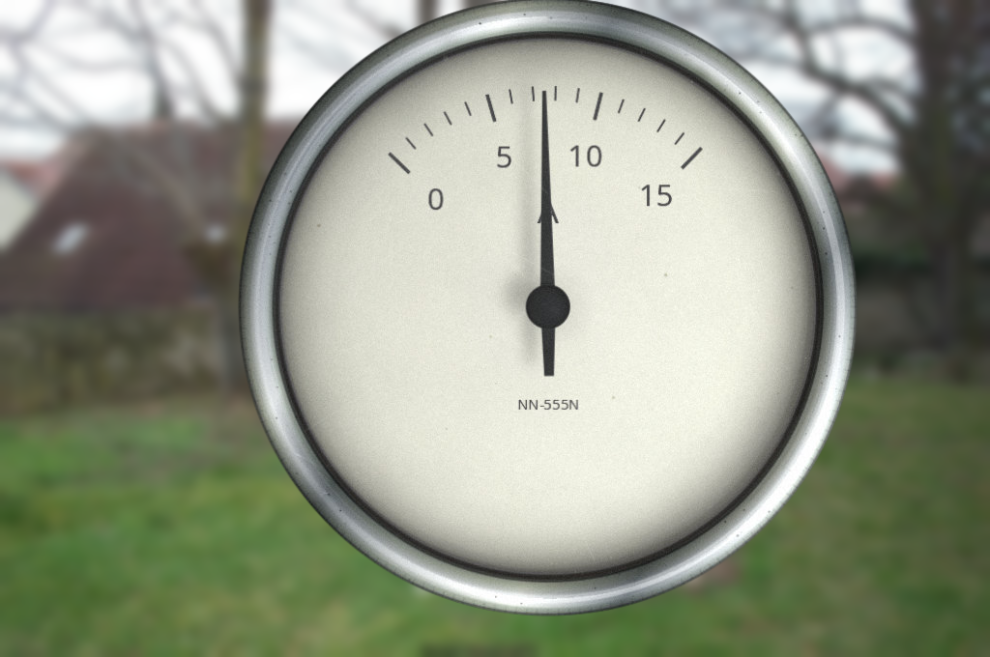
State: 7.5 A
